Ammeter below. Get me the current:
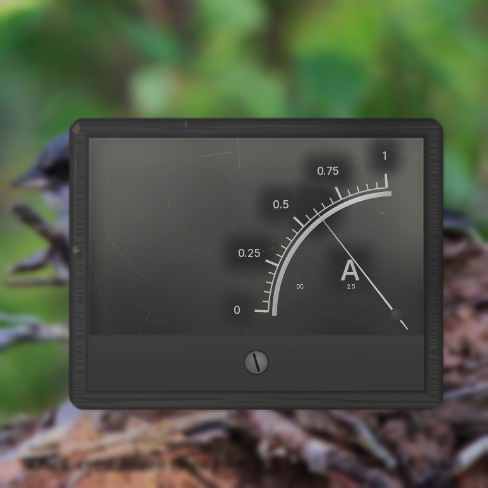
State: 0.6 A
